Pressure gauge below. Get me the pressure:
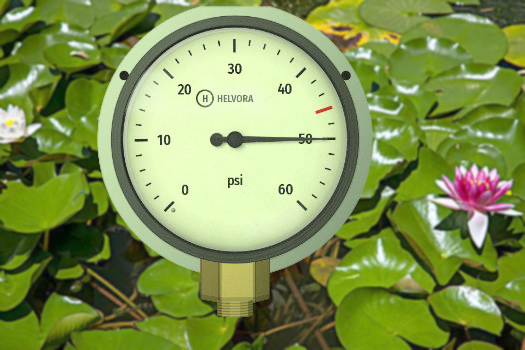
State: 50 psi
